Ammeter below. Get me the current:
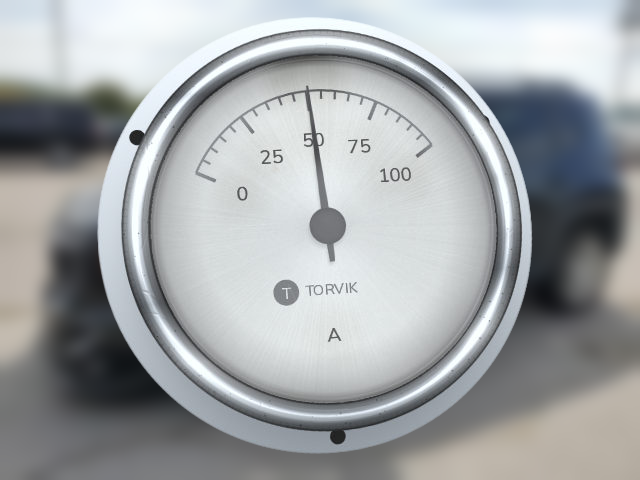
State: 50 A
